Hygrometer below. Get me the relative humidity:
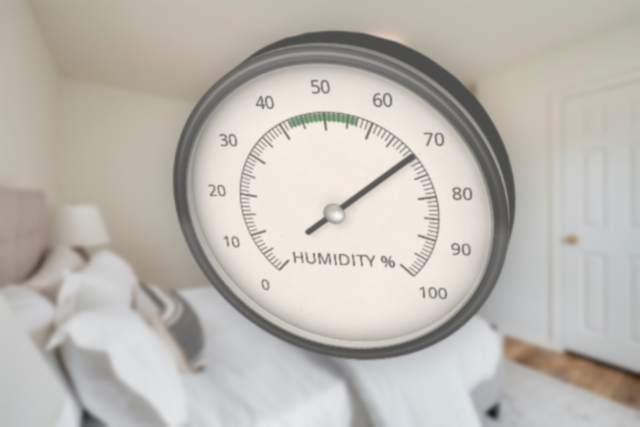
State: 70 %
